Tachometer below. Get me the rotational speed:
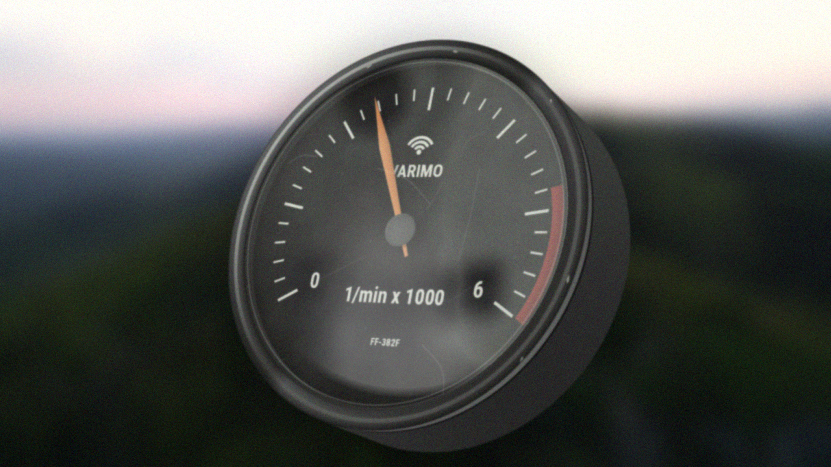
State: 2400 rpm
